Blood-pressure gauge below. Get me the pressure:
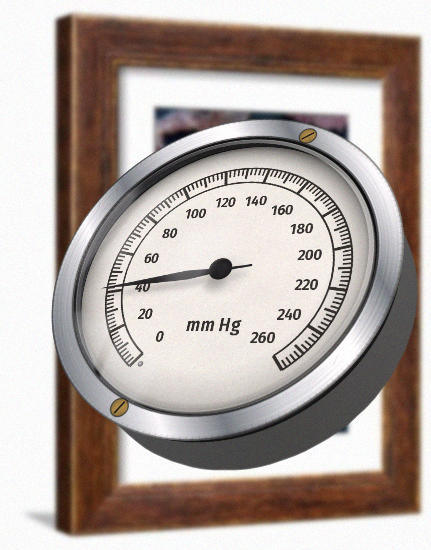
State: 40 mmHg
